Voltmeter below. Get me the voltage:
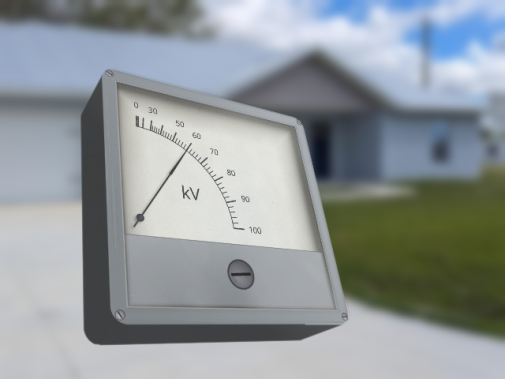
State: 60 kV
